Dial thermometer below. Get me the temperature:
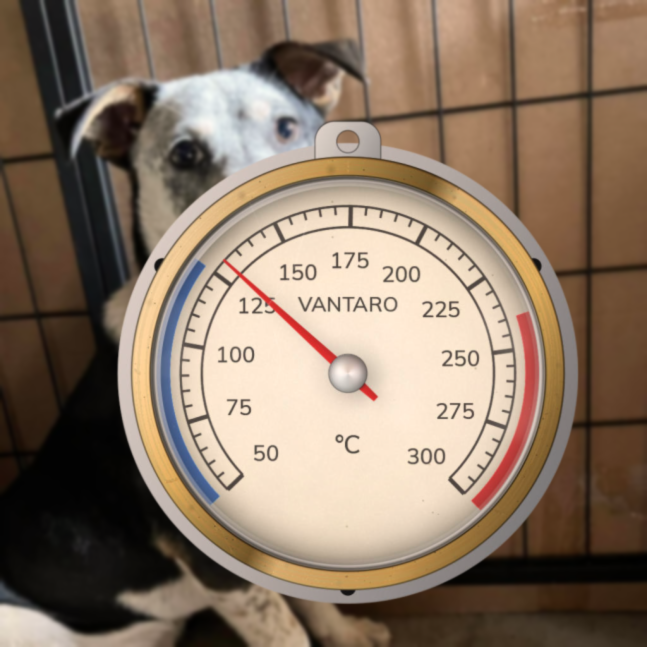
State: 130 °C
